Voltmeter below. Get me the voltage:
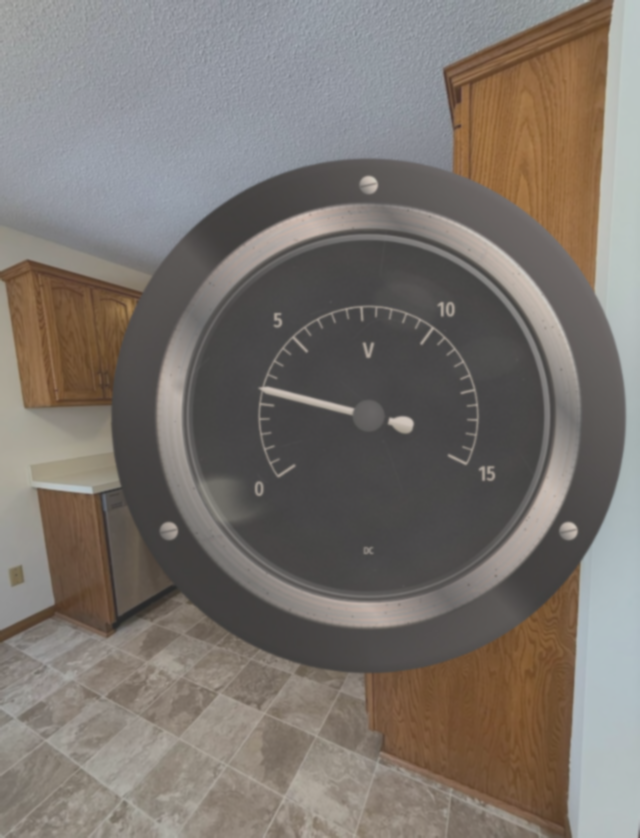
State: 3 V
